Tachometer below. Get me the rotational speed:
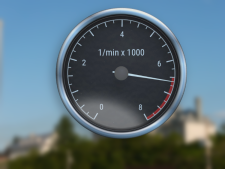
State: 6625 rpm
